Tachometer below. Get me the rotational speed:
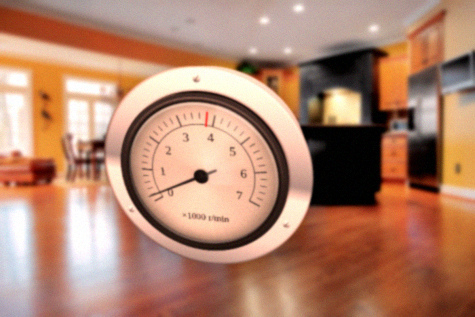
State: 200 rpm
